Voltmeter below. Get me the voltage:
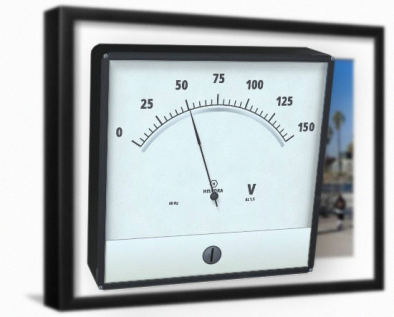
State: 50 V
